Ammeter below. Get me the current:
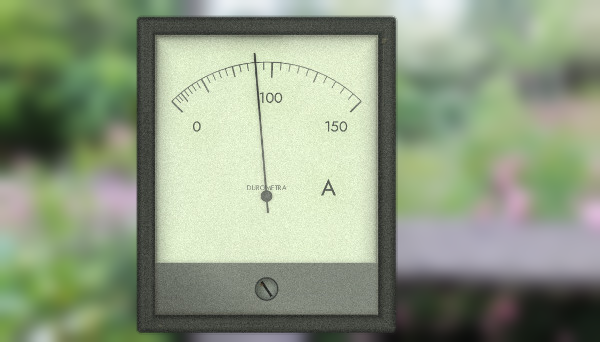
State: 90 A
